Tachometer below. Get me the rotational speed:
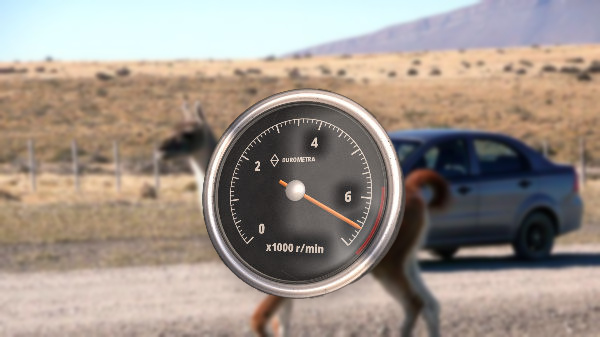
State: 6600 rpm
